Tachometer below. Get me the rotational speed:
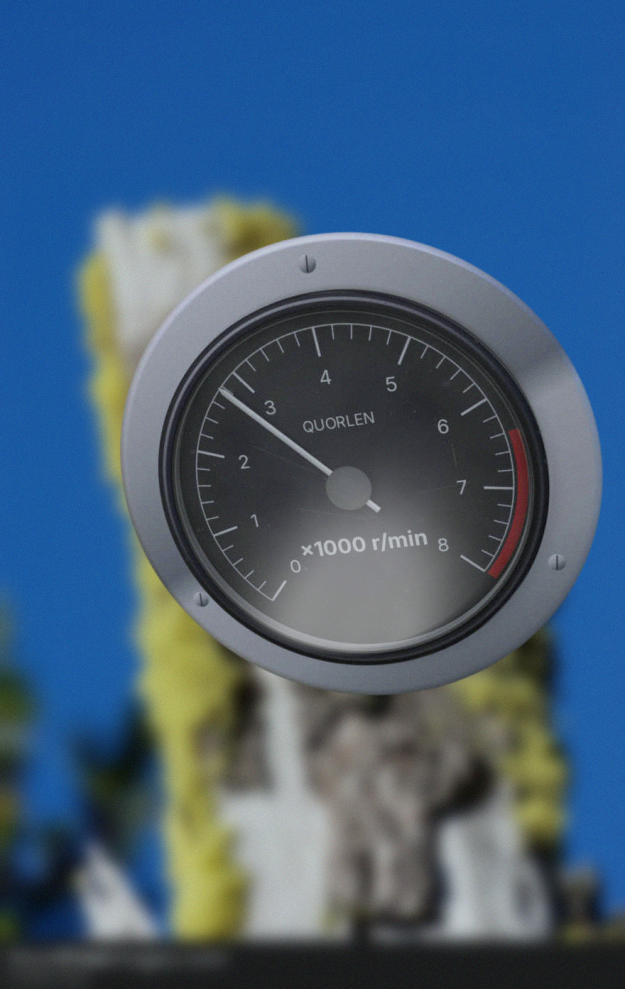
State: 2800 rpm
